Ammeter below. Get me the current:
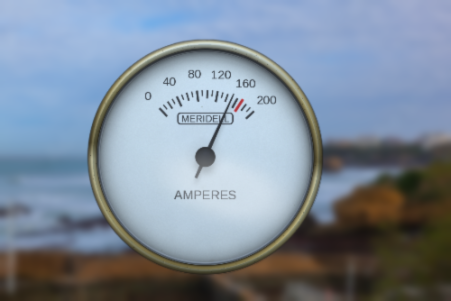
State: 150 A
